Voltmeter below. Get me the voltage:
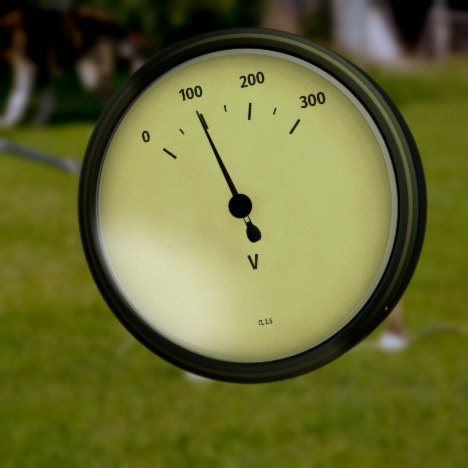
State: 100 V
